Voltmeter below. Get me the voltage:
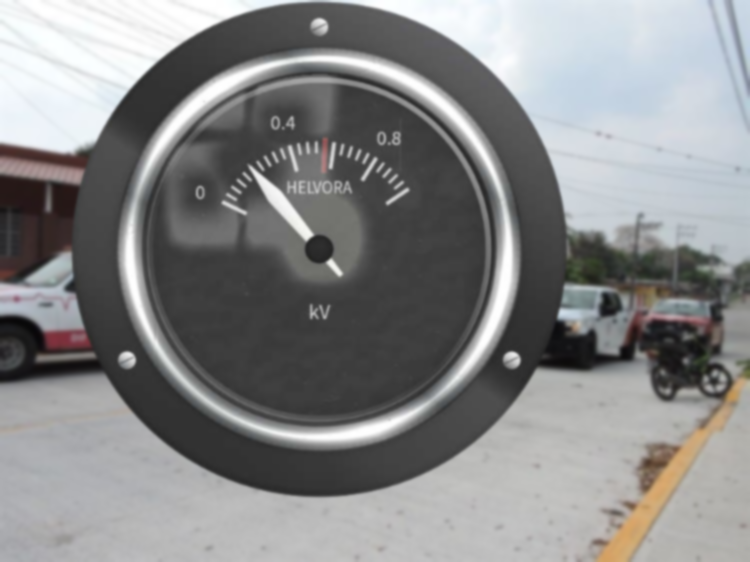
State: 0.2 kV
